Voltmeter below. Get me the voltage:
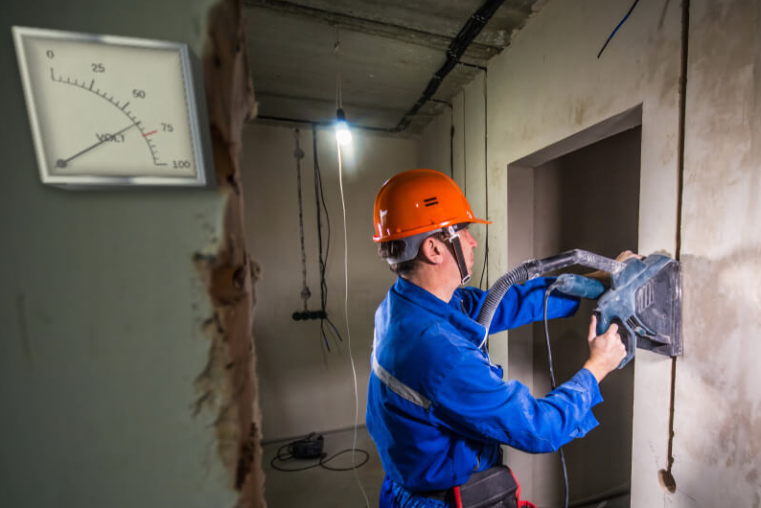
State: 65 V
